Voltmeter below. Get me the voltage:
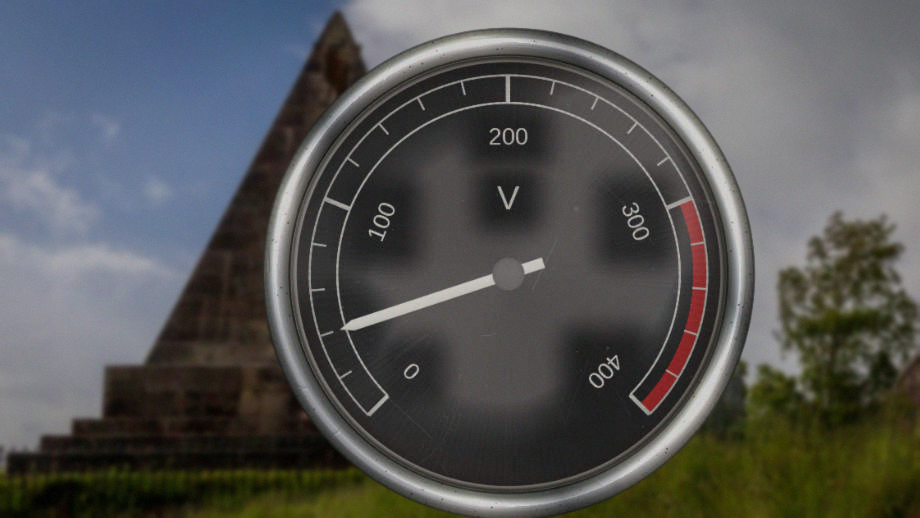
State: 40 V
